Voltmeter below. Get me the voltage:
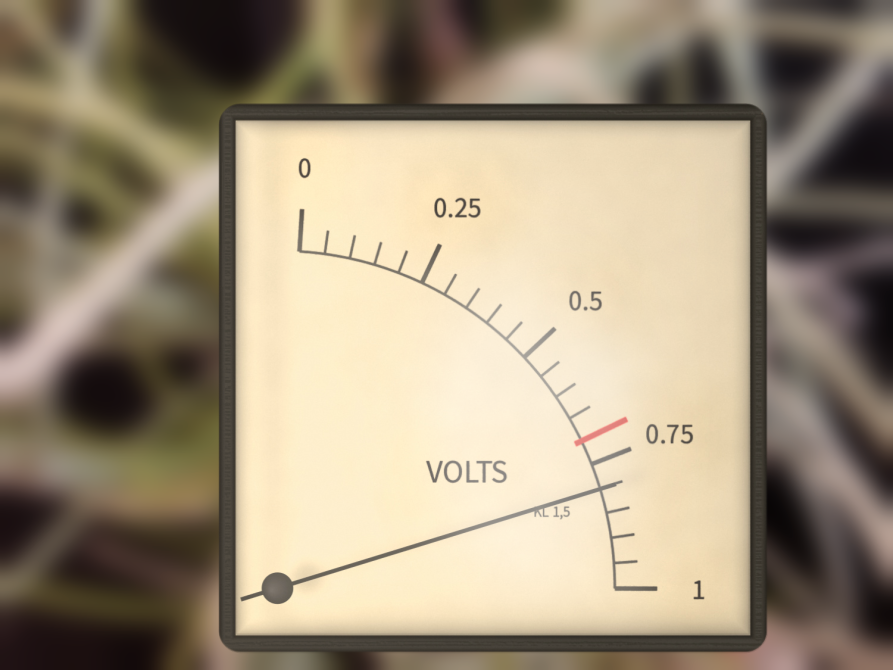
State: 0.8 V
